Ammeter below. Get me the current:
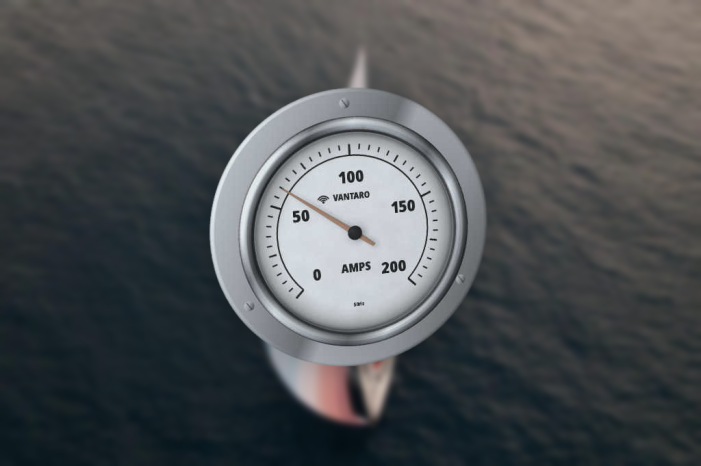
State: 60 A
